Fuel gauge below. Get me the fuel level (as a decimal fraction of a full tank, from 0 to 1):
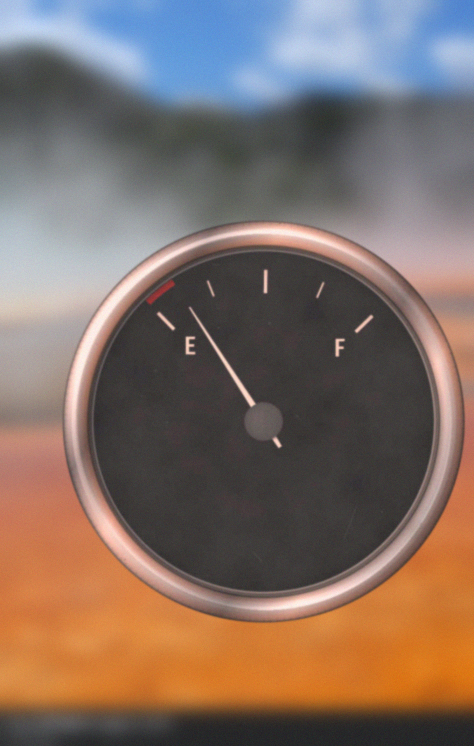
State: 0.125
